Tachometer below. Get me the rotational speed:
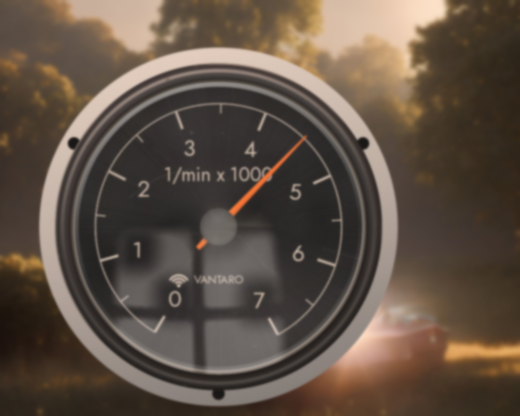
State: 4500 rpm
